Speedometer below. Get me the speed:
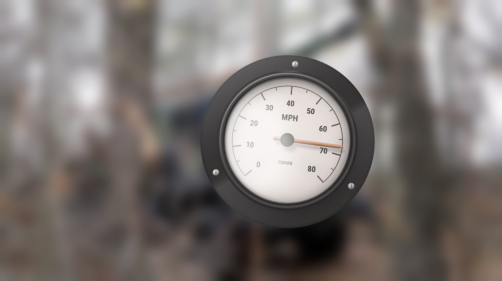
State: 67.5 mph
